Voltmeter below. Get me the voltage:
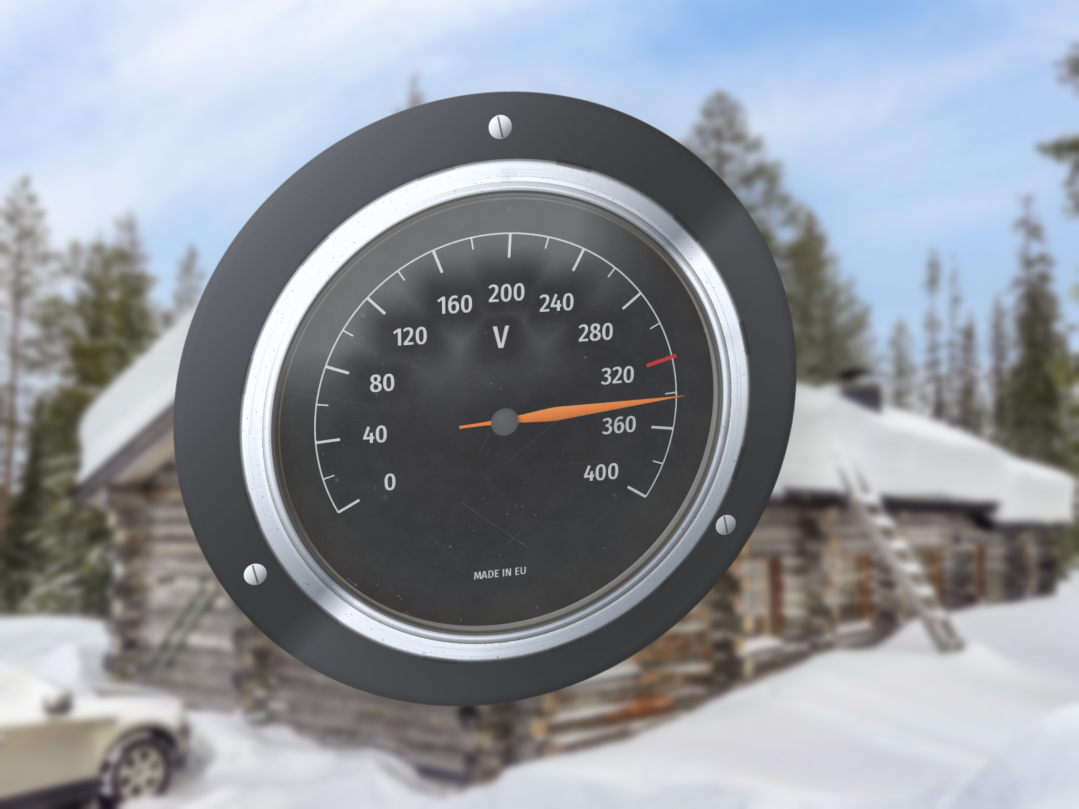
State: 340 V
